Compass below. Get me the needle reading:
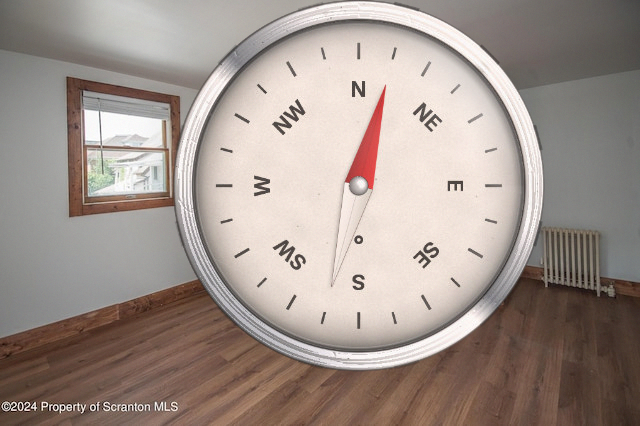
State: 15 °
